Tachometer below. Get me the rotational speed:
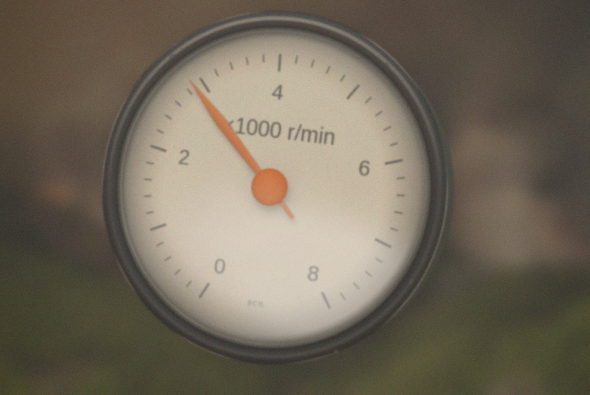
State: 2900 rpm
